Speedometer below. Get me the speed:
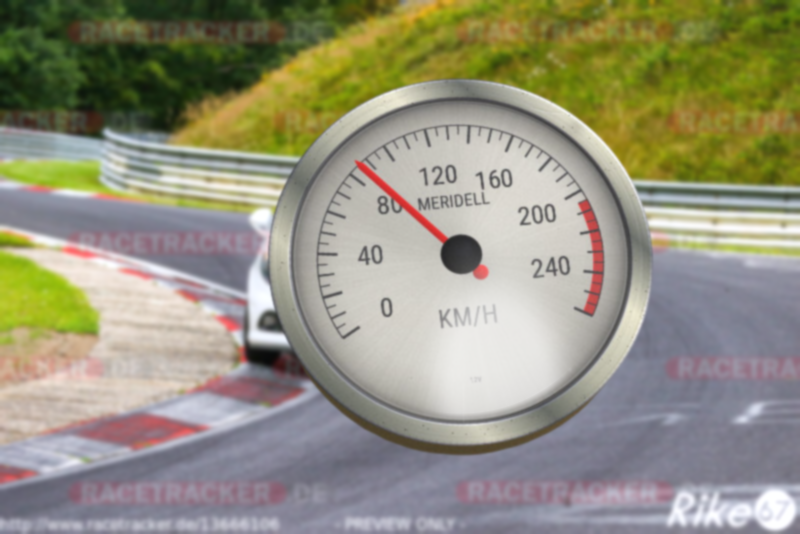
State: 85 km/h
